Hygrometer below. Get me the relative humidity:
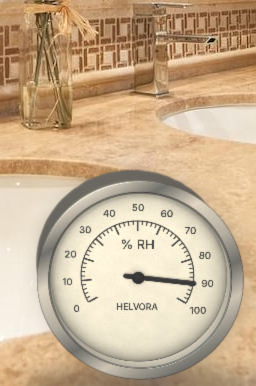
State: 90 %
